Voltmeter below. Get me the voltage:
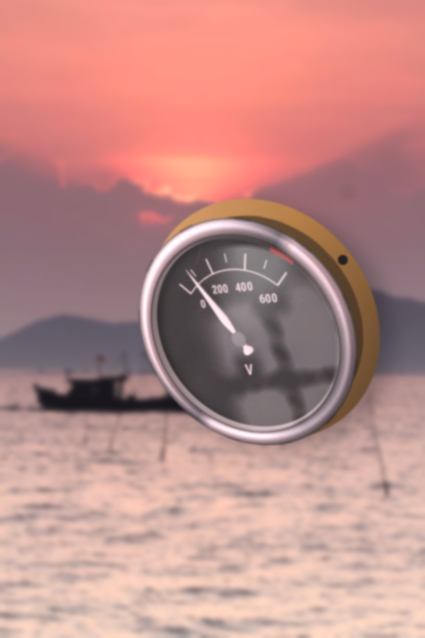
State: 100 V
